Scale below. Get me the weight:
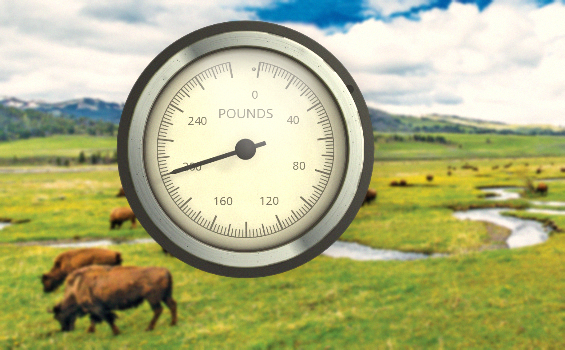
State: 200 lb
